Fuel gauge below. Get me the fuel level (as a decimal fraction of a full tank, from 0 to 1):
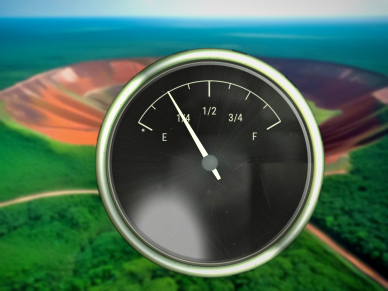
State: 0.25
